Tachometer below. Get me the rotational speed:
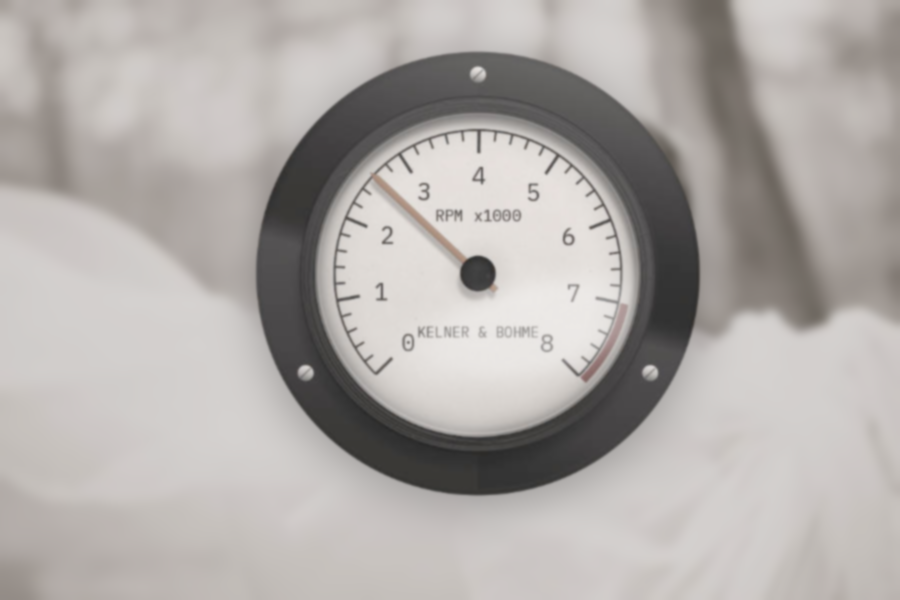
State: 2600 rpm
